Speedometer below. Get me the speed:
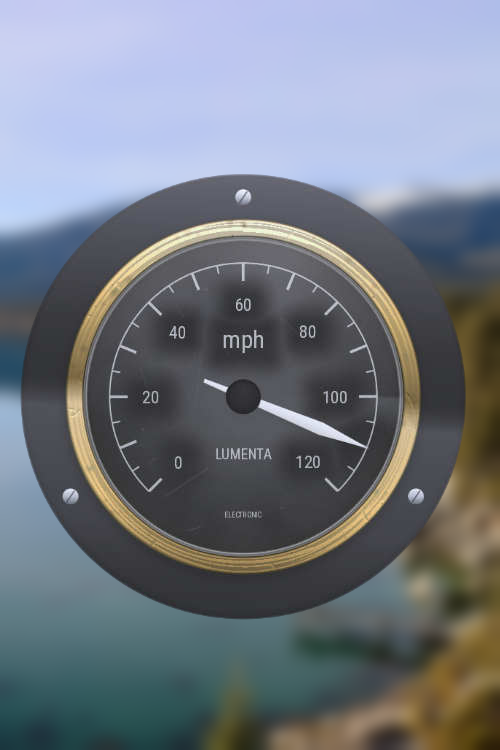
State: 110 mph
